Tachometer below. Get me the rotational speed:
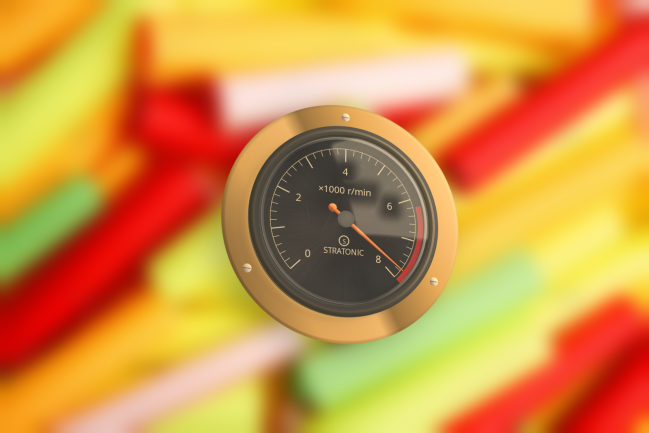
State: 7800 rpm
